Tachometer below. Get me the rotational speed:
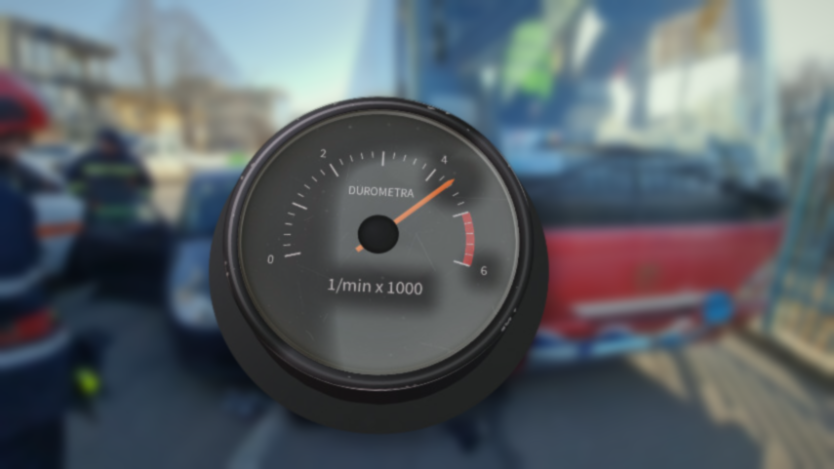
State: 4400 rpm
